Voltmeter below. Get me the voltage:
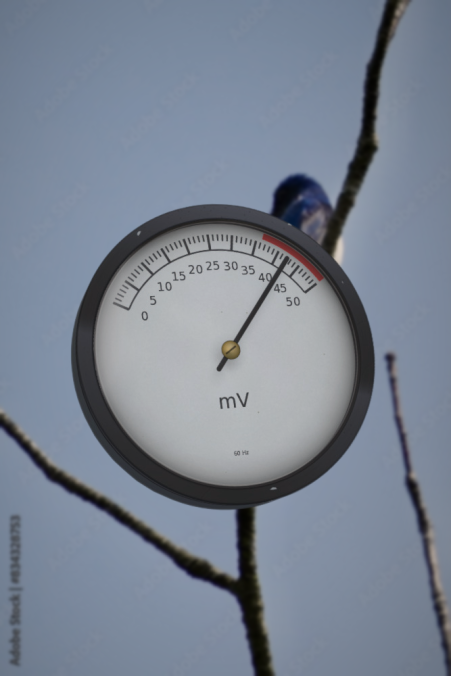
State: 42 mV
